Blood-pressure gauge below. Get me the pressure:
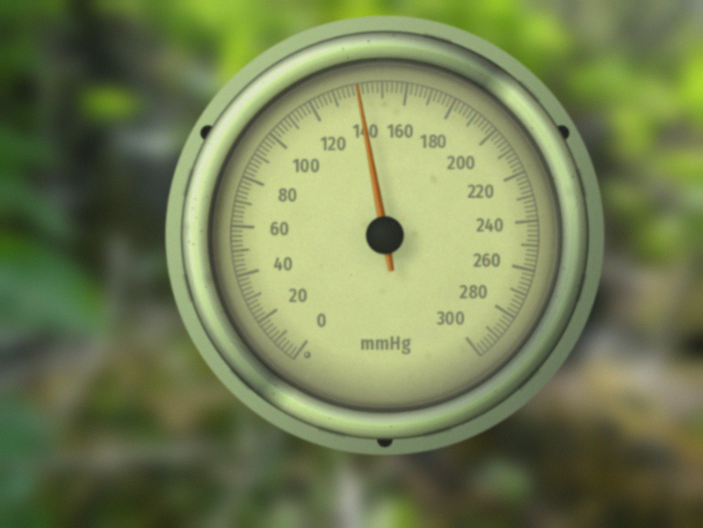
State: 140 mmHg
